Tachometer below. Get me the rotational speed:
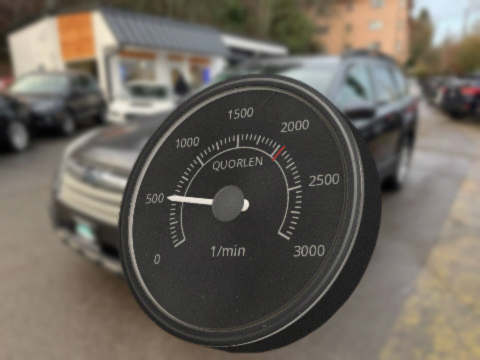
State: 500 rpm
